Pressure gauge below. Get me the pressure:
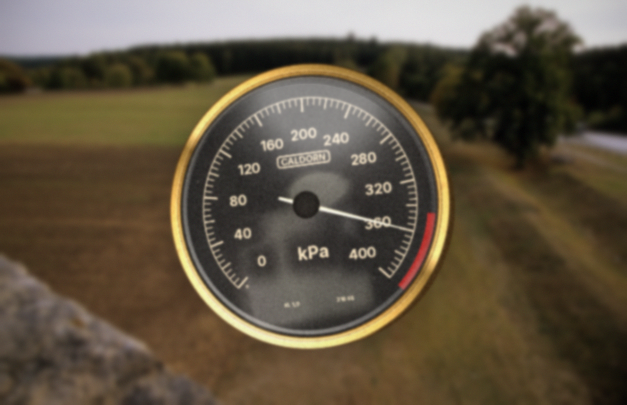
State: 360 kPa
